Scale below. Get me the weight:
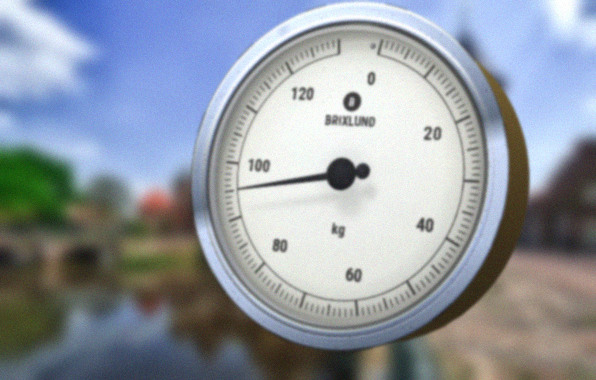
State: 95 kg
